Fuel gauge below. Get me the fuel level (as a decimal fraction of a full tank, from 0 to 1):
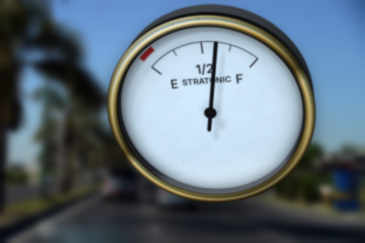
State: 0.625
